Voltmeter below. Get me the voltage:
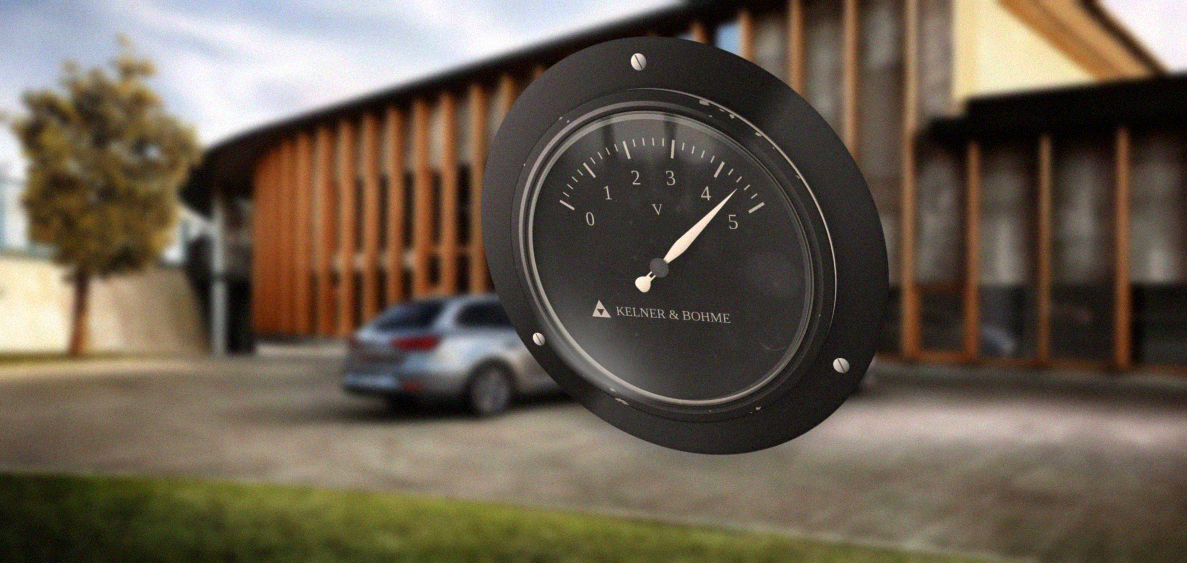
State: 4.5 V
